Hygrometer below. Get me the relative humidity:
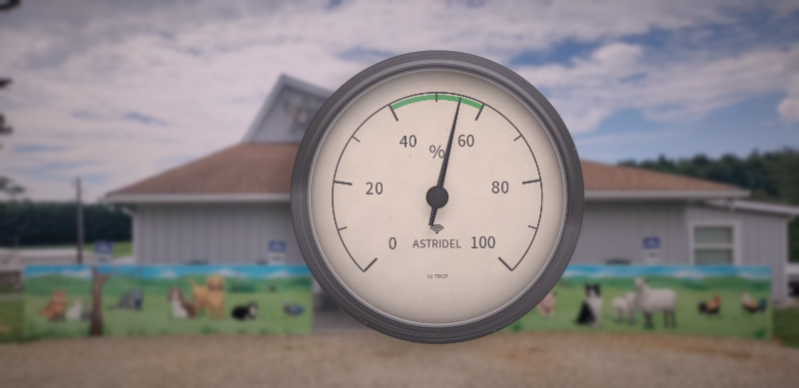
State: 55 %
